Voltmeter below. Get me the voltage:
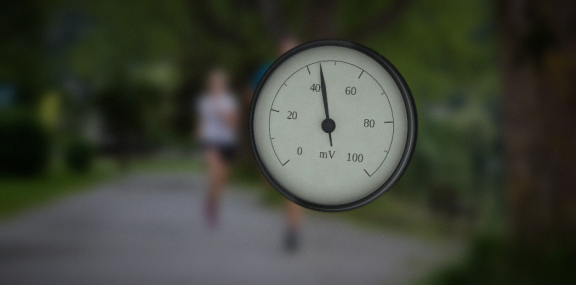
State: 45 mV
